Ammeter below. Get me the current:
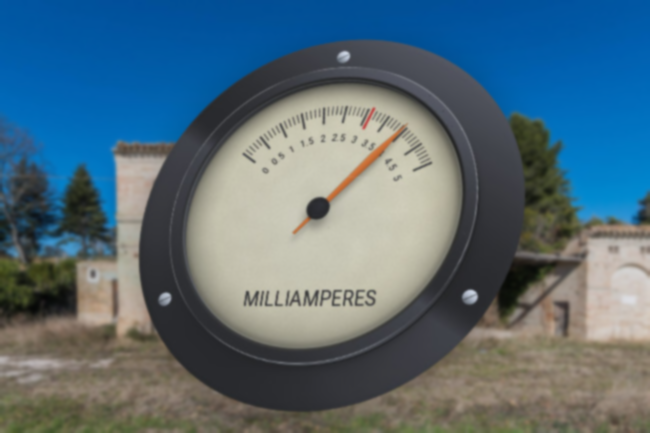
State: 4 mA
